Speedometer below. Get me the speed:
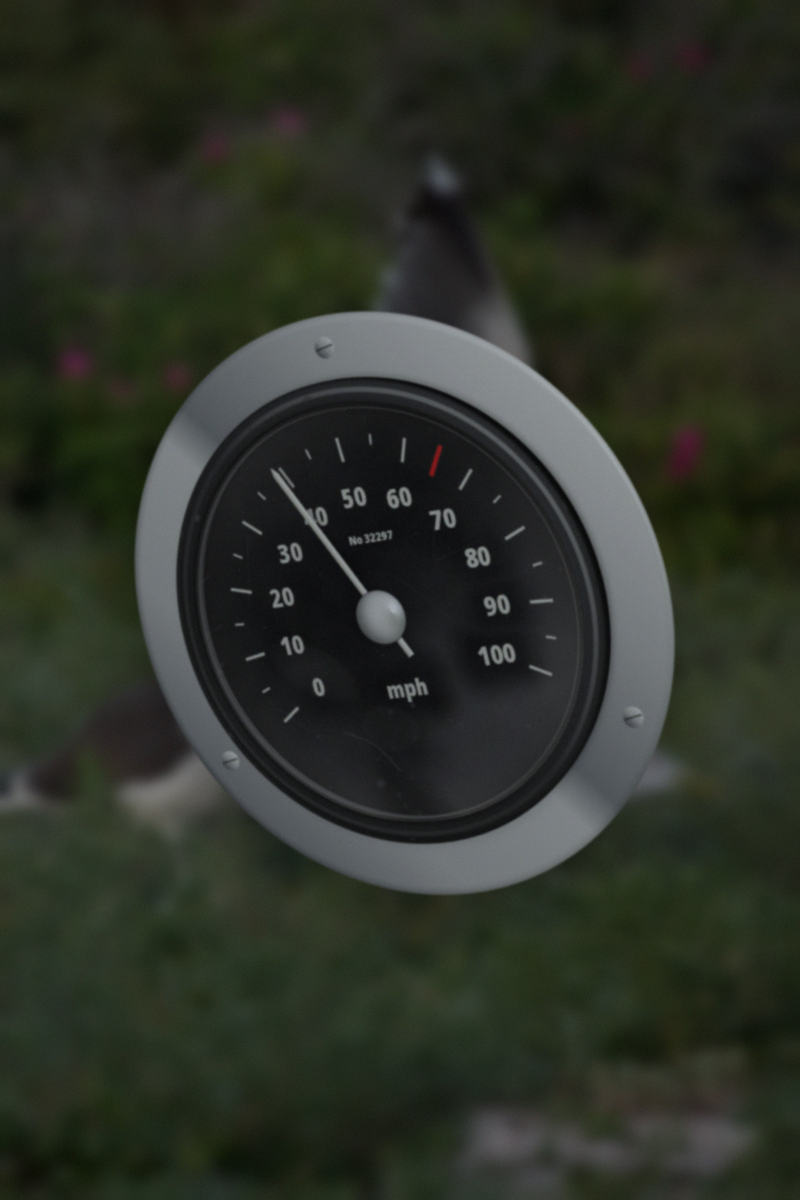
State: 40 mph
